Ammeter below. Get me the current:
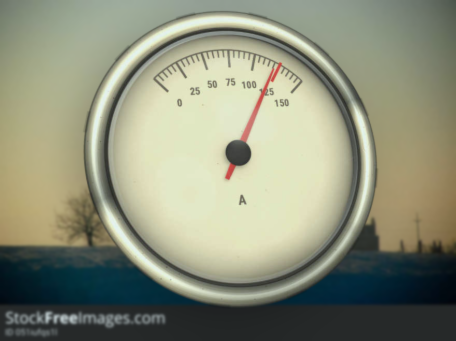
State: 120 A
